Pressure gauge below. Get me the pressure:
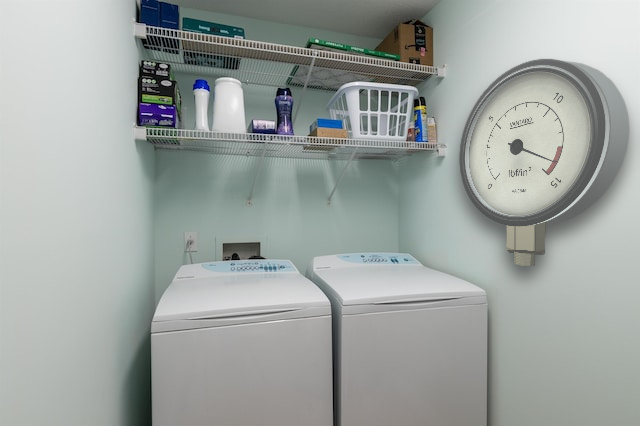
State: 14 psi
